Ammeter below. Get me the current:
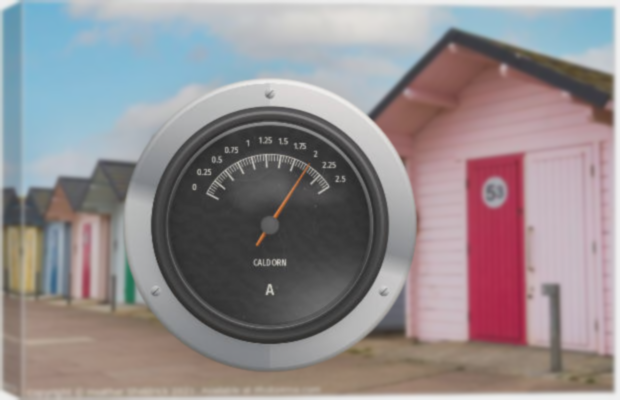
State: 2 A
